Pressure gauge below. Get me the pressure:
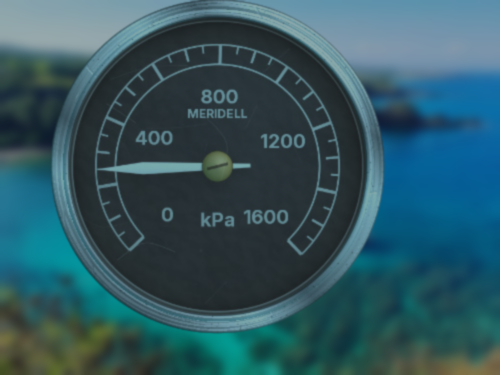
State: 250 kPa
